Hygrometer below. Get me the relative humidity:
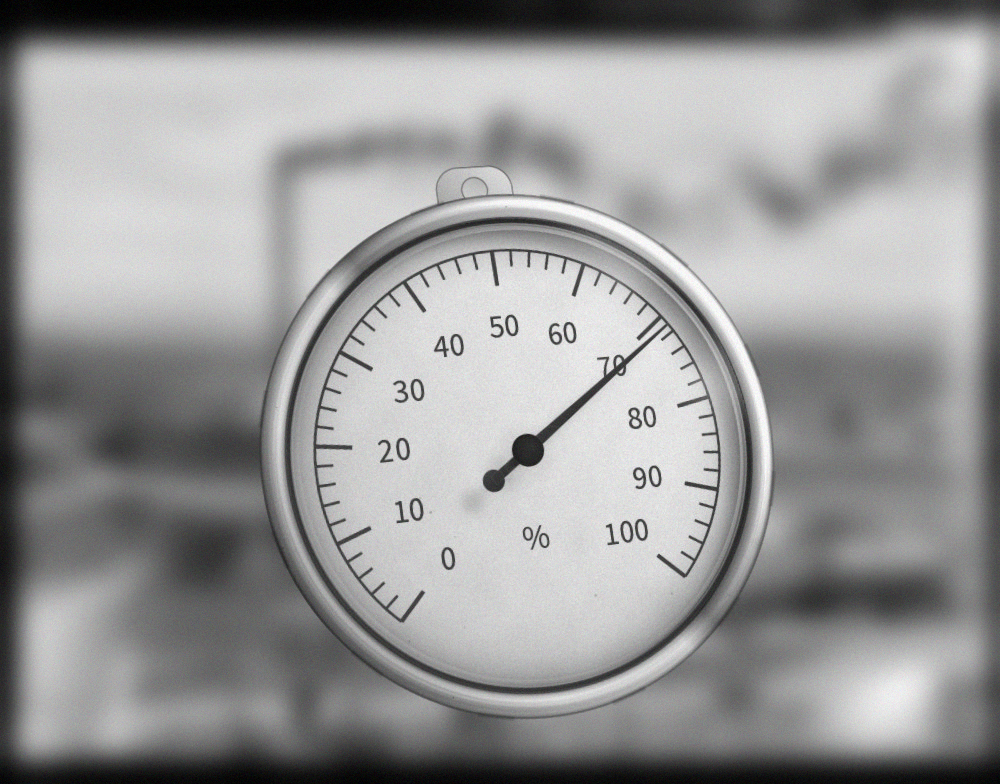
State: 71 %
